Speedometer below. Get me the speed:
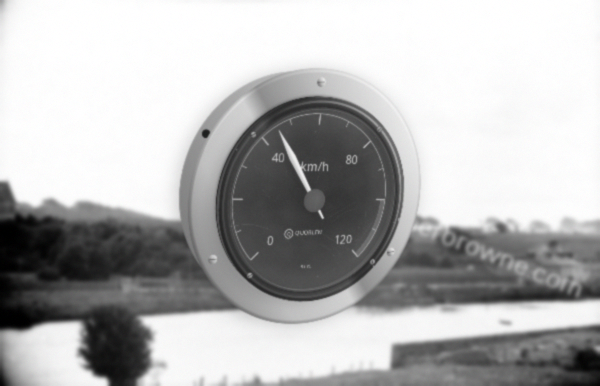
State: 45 km/h
